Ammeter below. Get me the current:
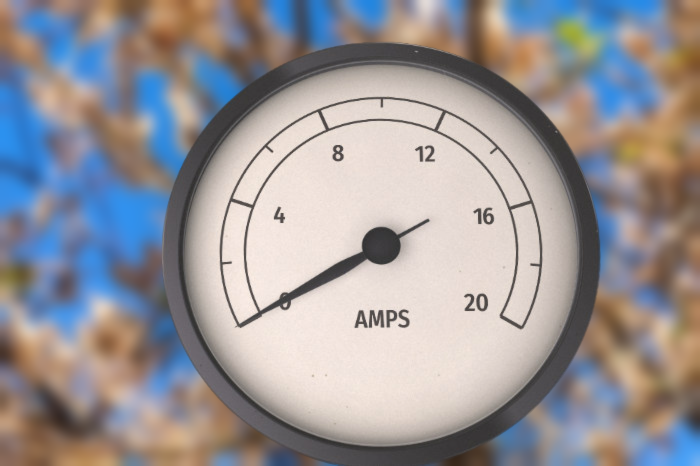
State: 0 A
